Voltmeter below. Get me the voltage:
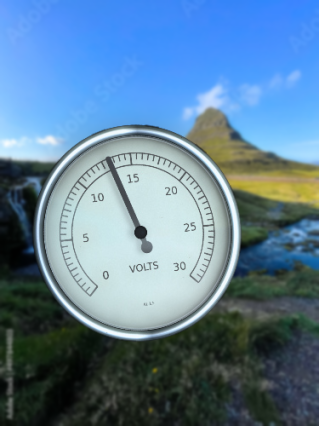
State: 13 V
